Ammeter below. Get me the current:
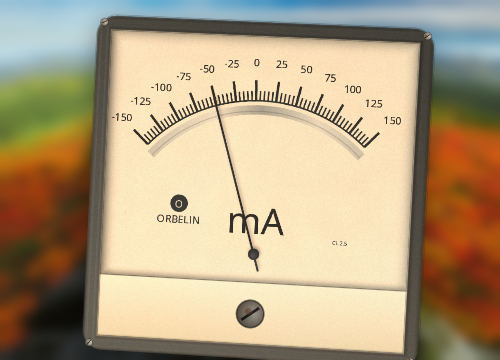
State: -50 mA
